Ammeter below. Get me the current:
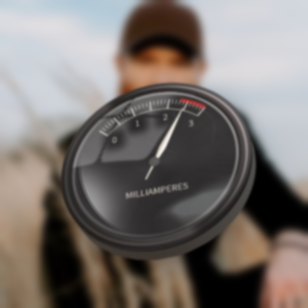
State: 2.5 mA
